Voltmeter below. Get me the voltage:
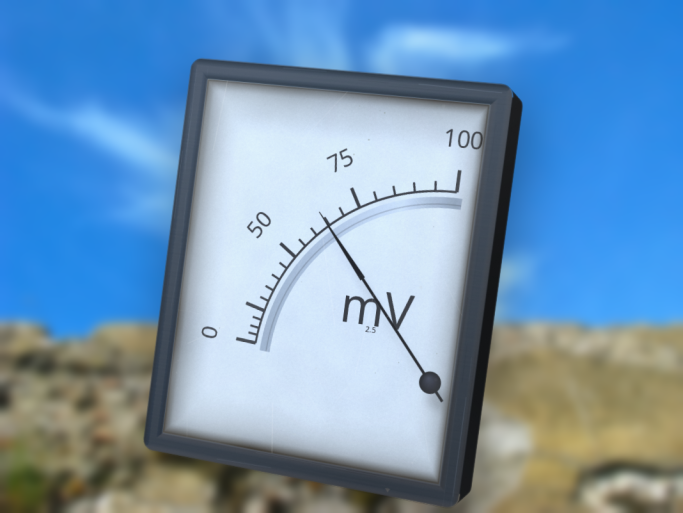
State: 65 mV
